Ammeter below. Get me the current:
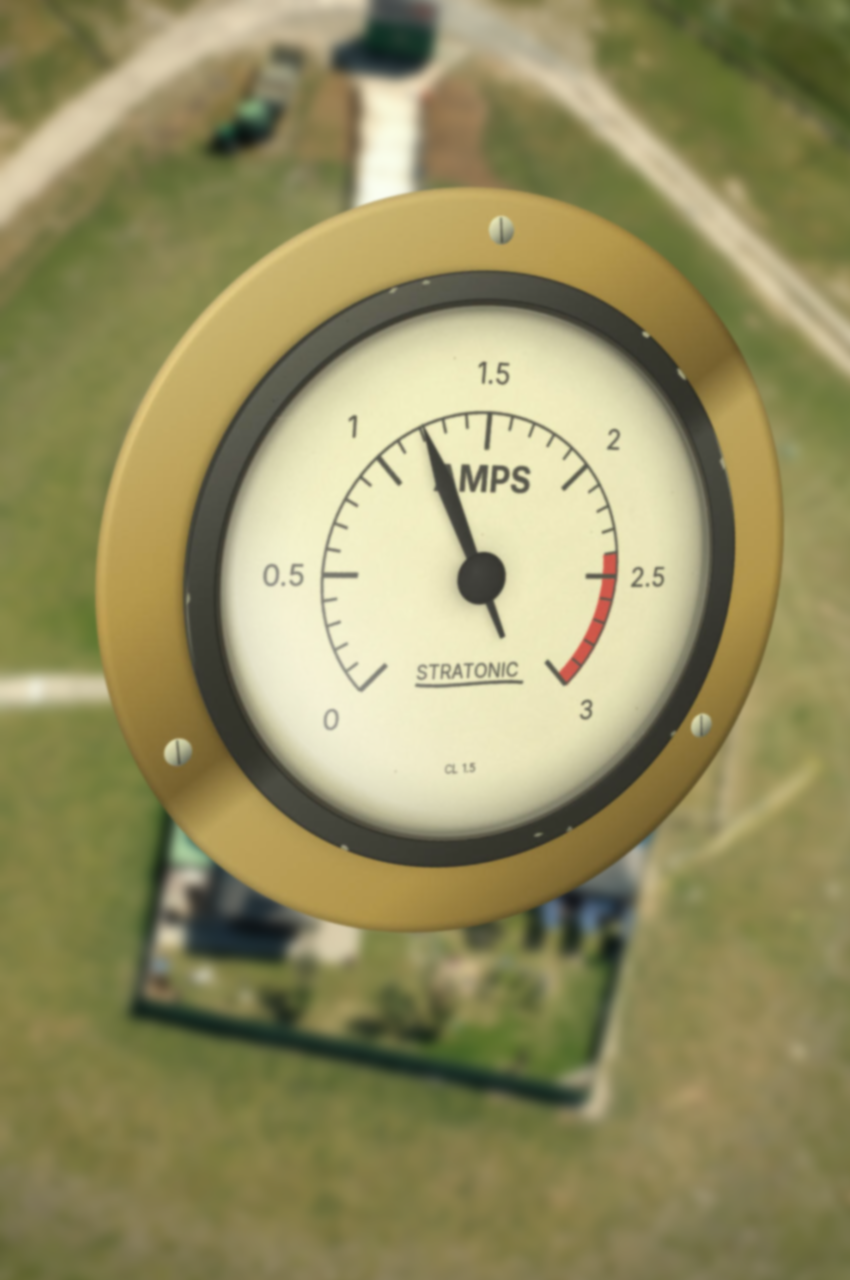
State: 1.2 A
